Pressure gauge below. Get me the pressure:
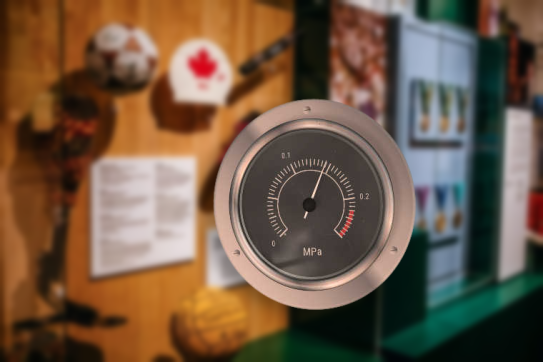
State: 0.145 MPa
